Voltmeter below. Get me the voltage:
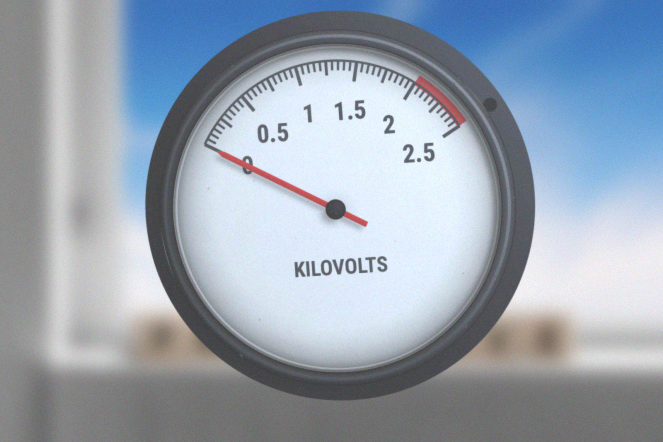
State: 0 kV
